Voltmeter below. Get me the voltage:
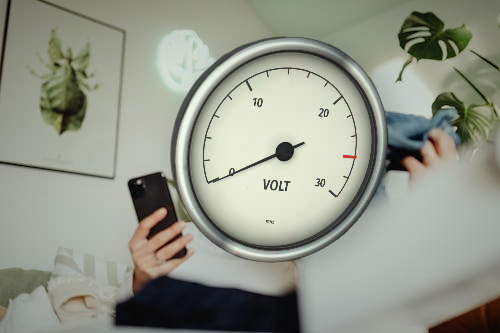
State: 0 V
